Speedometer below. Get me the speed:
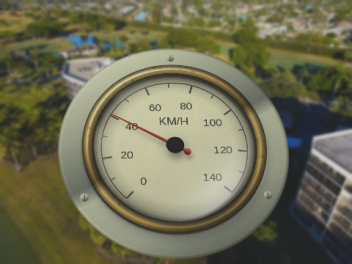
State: 40 km/h
